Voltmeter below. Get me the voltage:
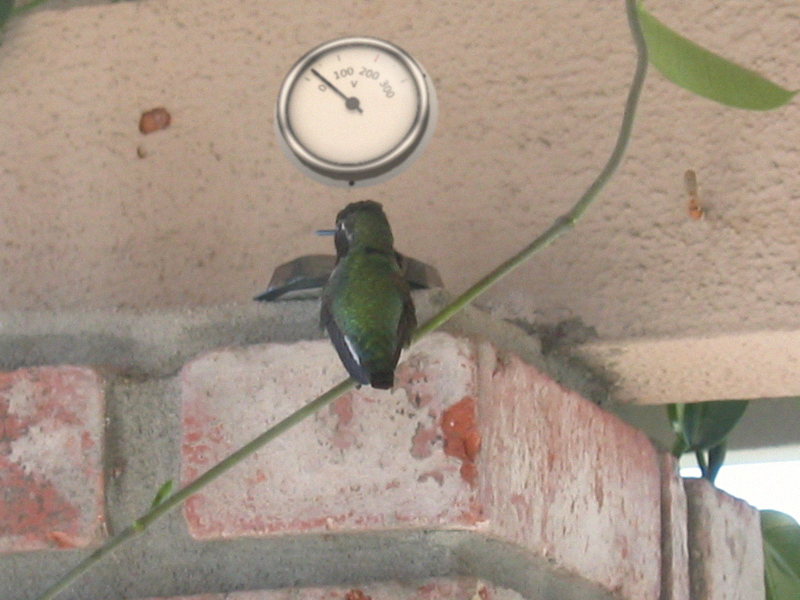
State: 25 V
